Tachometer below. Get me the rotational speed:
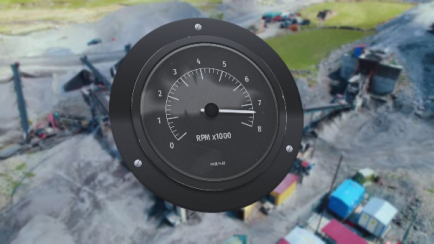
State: 7400 rpm
